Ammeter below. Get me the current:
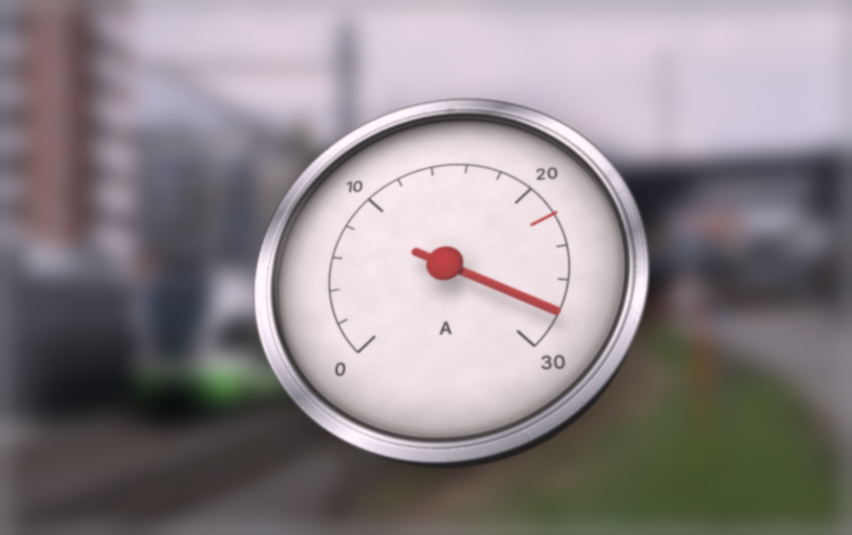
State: 28 A
